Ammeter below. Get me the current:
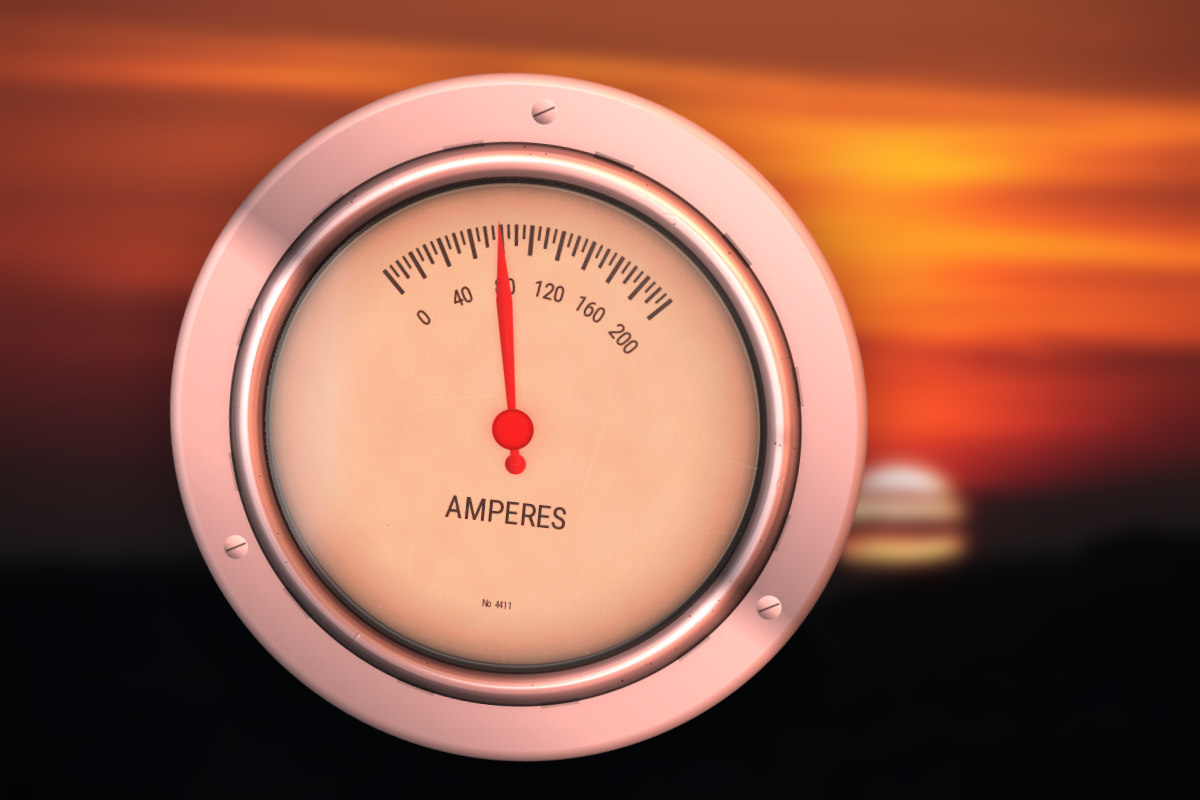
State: 80 A
